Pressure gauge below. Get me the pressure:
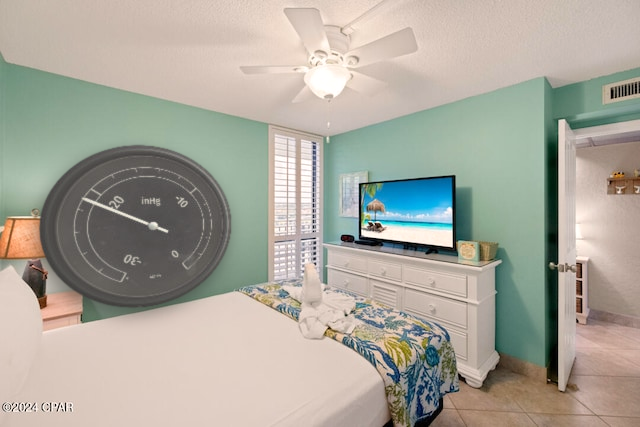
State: -21 inHg
